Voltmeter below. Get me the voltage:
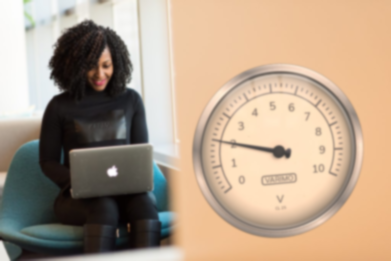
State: 2 V
